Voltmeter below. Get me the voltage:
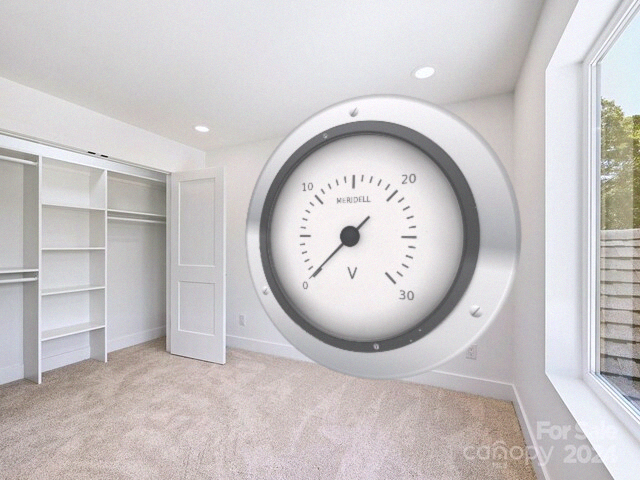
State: 0 V
